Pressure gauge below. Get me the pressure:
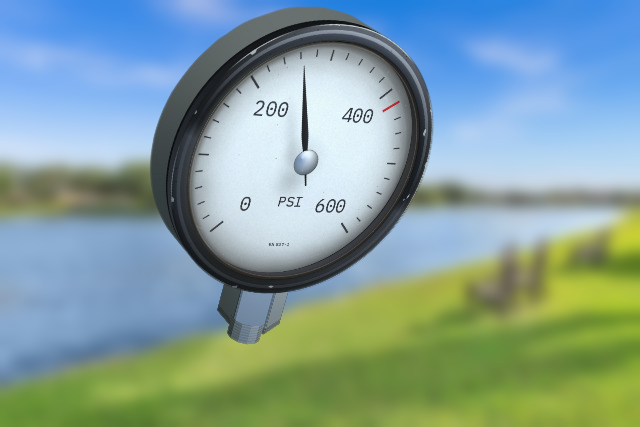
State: 260 psi
